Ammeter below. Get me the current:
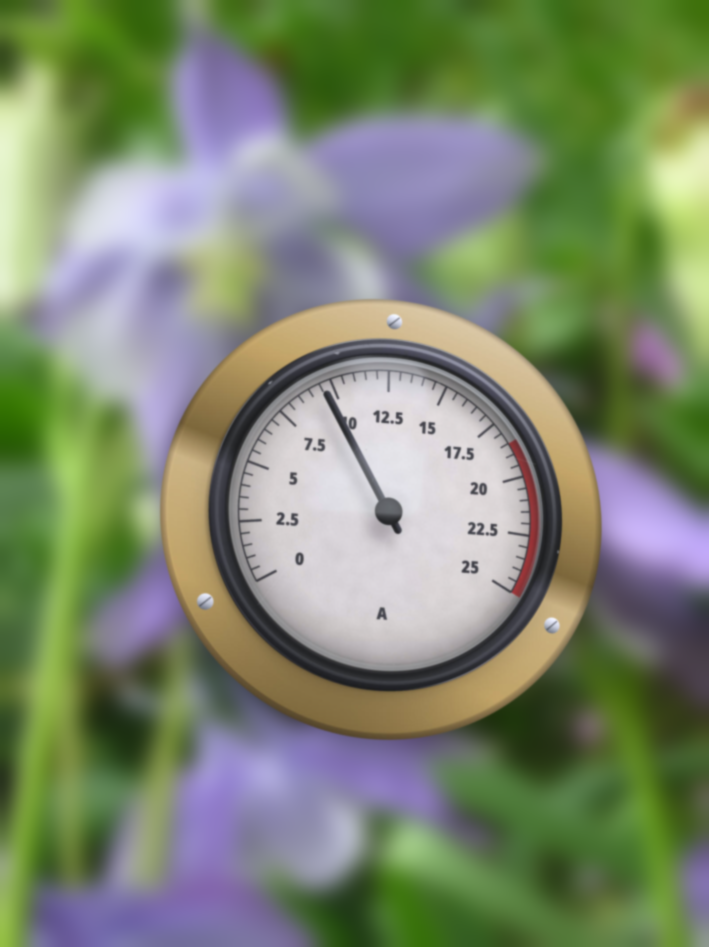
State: 9.5 A
